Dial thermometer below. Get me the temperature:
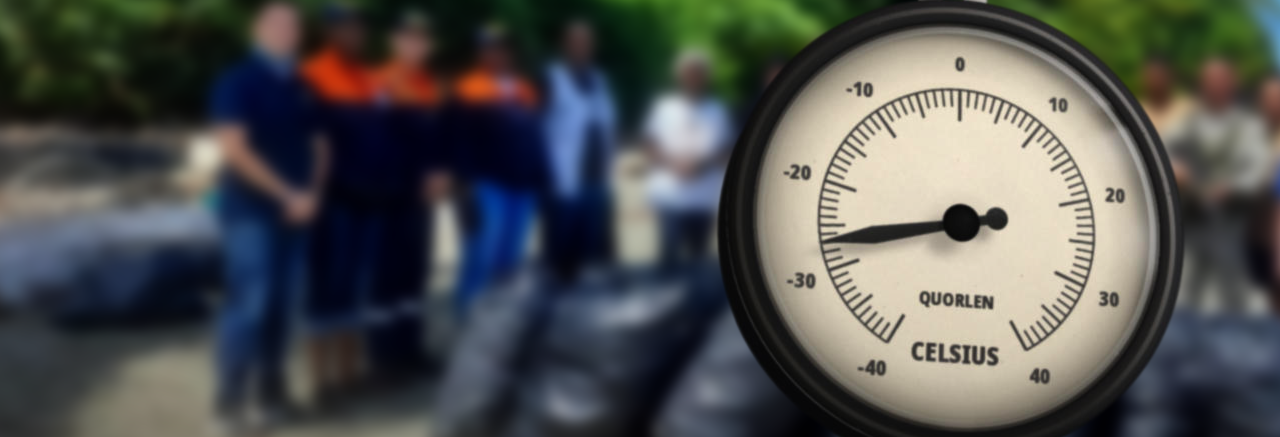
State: -27 °C
